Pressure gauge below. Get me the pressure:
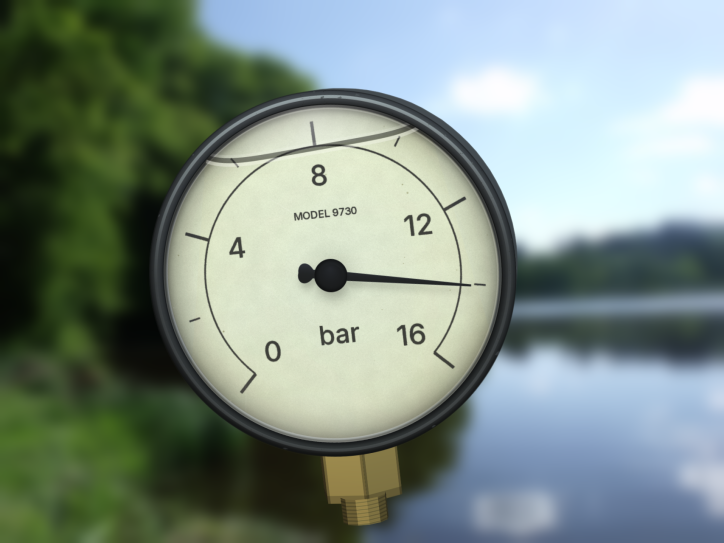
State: 14 bar
